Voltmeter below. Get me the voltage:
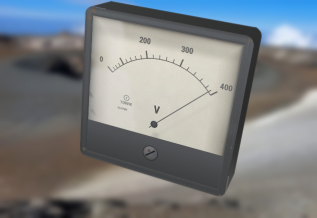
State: 390 V
